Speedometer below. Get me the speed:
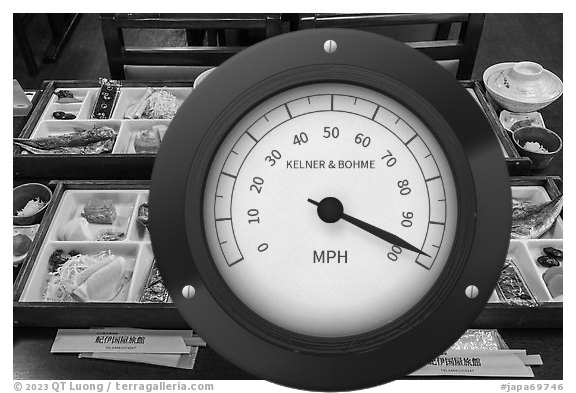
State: 97.5 mph
